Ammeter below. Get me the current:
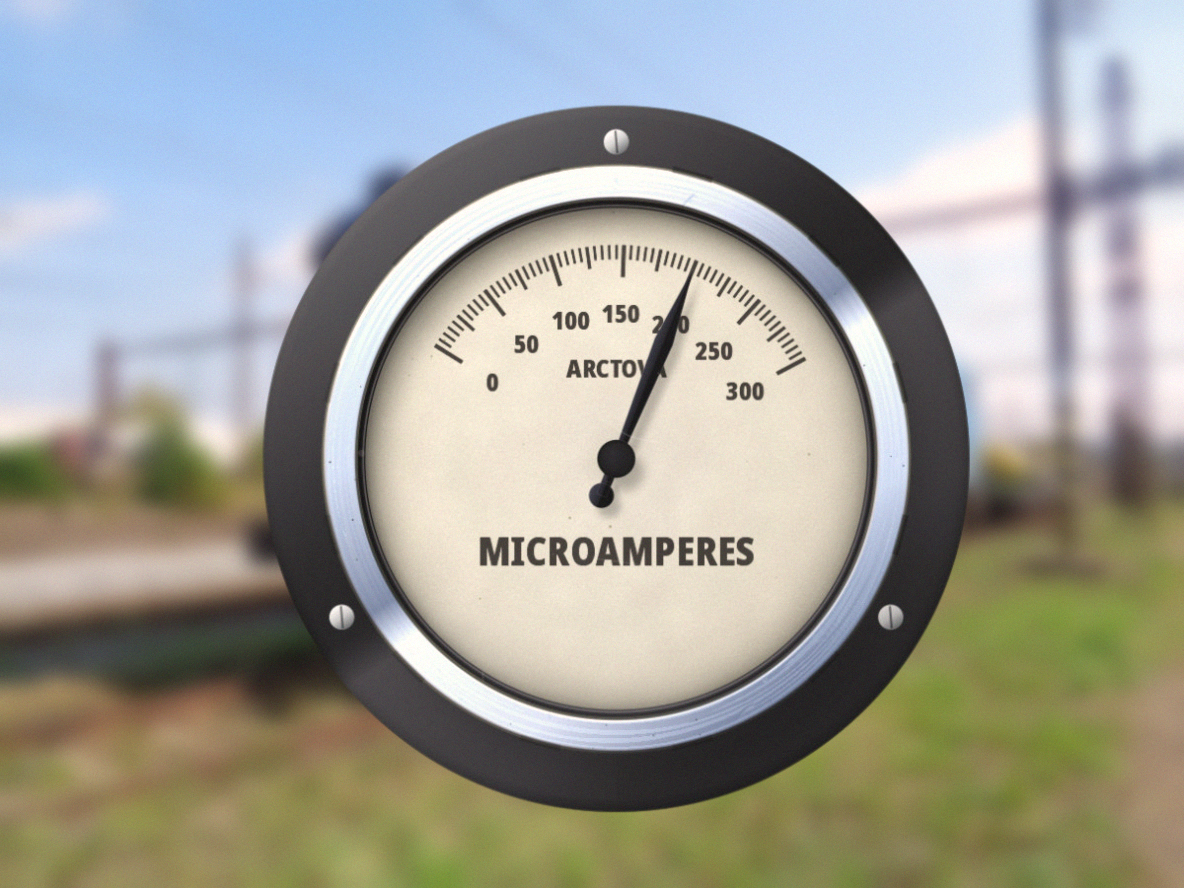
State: 200 µA
